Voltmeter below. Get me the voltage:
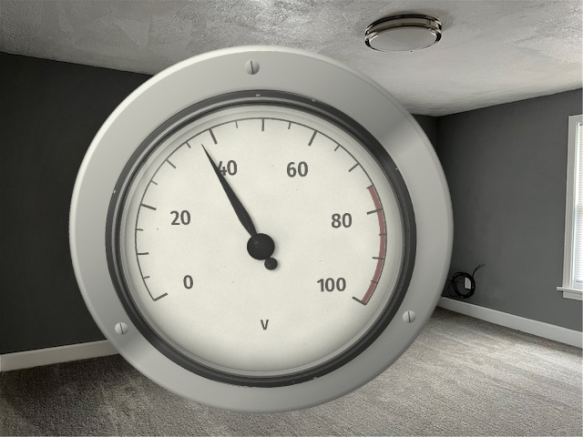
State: 37.5 V
